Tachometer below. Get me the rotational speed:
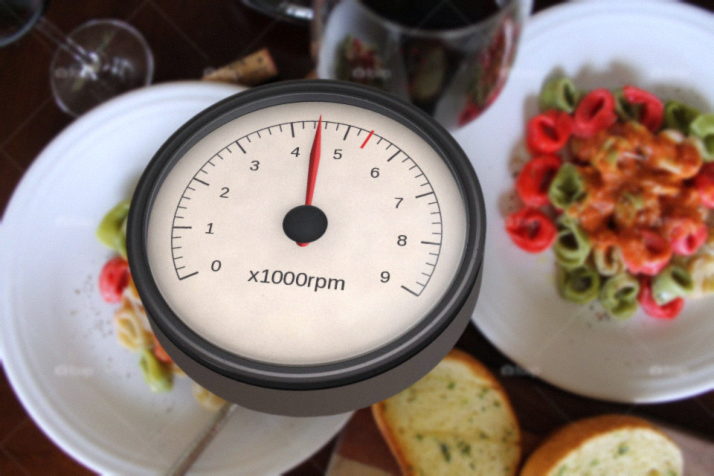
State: 4500 rpm
